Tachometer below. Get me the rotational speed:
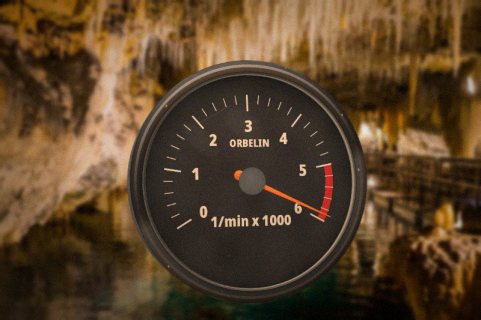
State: 5900 rpm
